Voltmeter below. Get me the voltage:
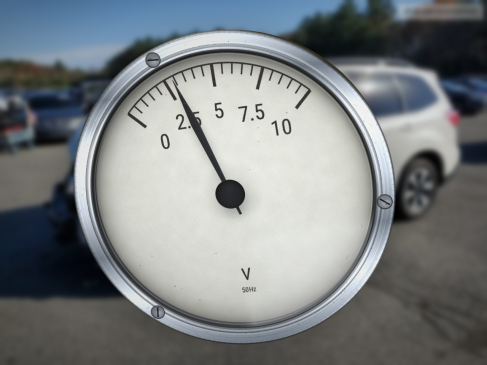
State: 3 V
